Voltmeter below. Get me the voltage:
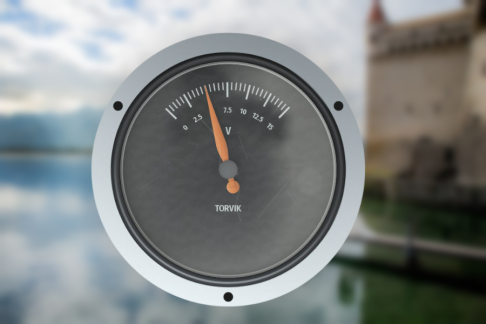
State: 5 V
